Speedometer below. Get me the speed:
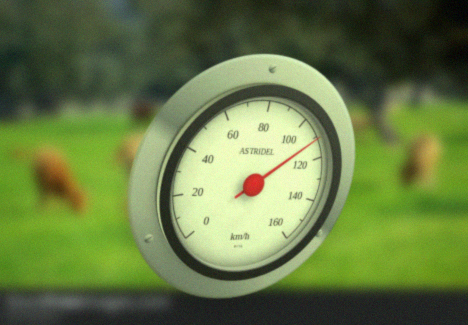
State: 110 km/h
